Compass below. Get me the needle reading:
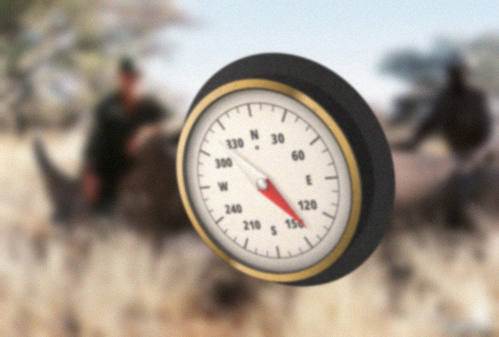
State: 140 °
